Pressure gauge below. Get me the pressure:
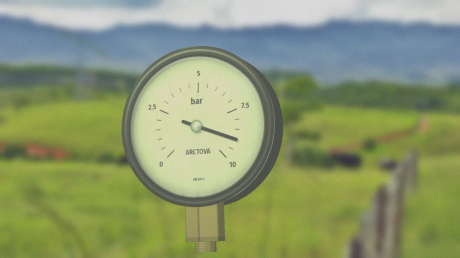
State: 9 bar
